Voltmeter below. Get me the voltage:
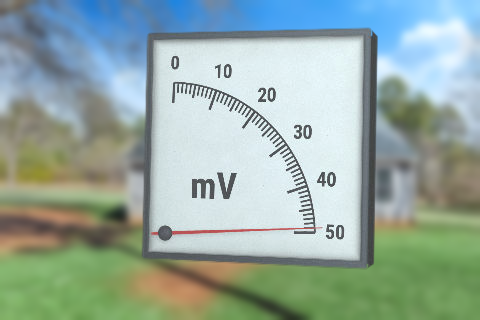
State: 49 mV
